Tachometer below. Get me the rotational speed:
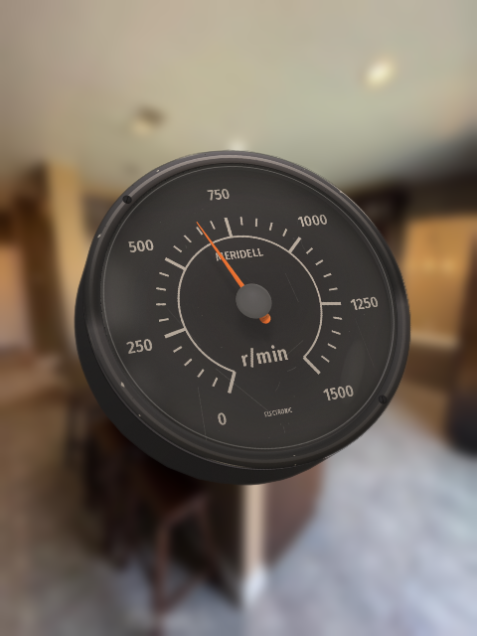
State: 650 rpm
